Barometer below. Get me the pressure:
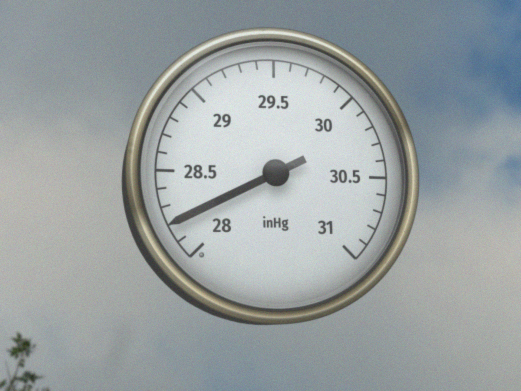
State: 28.2 inHg
